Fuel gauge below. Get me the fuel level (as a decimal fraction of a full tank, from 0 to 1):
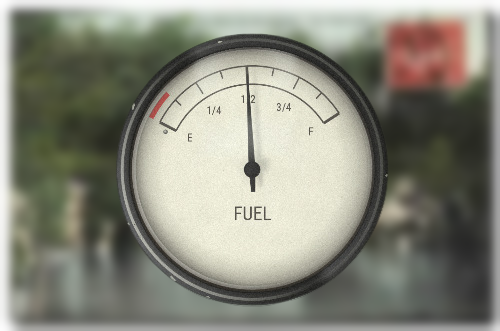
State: 0.5
